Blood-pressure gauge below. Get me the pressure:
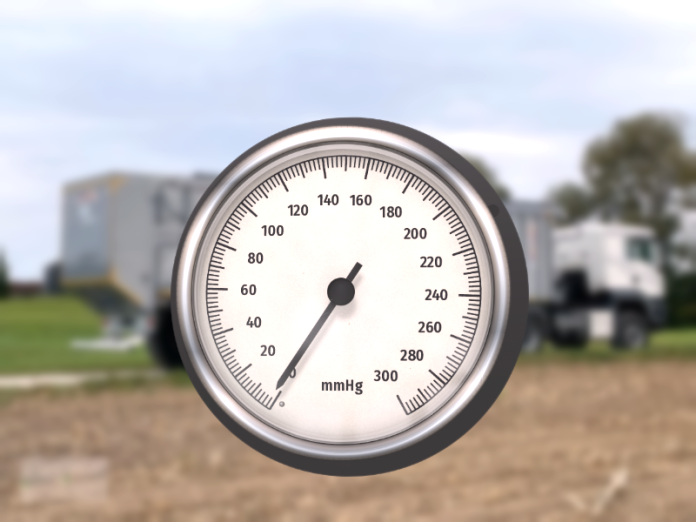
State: 2 mmHg
